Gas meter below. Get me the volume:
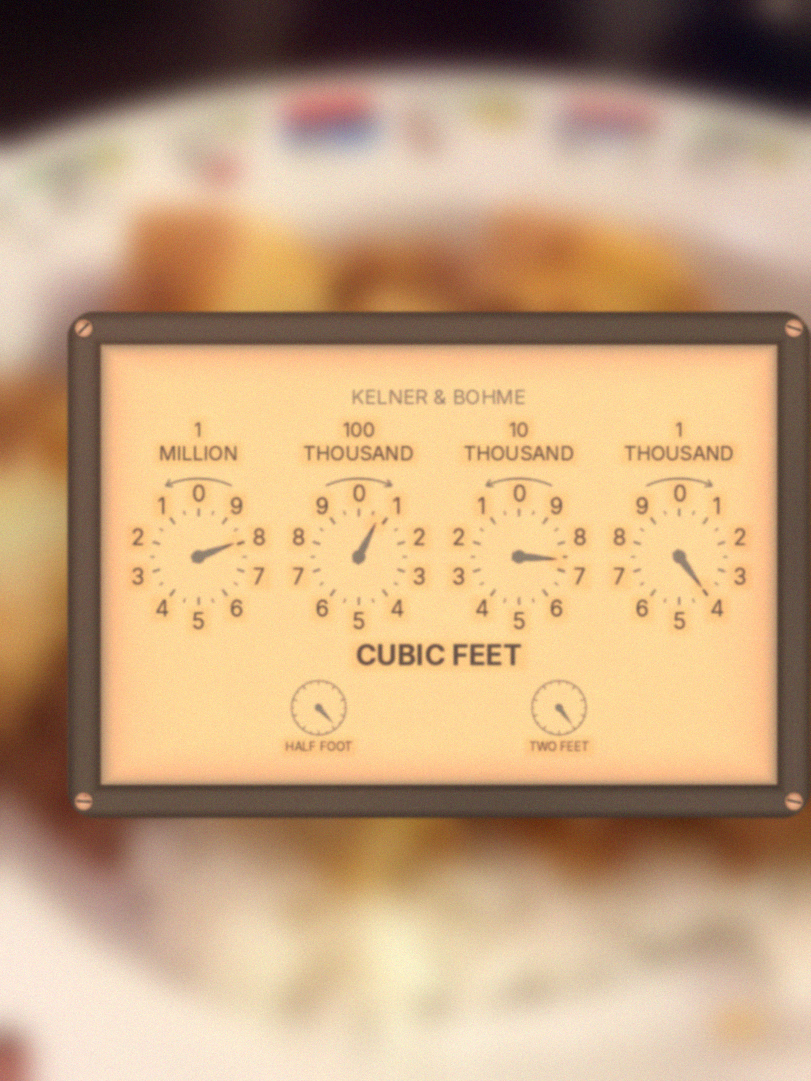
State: 807400 ft³
